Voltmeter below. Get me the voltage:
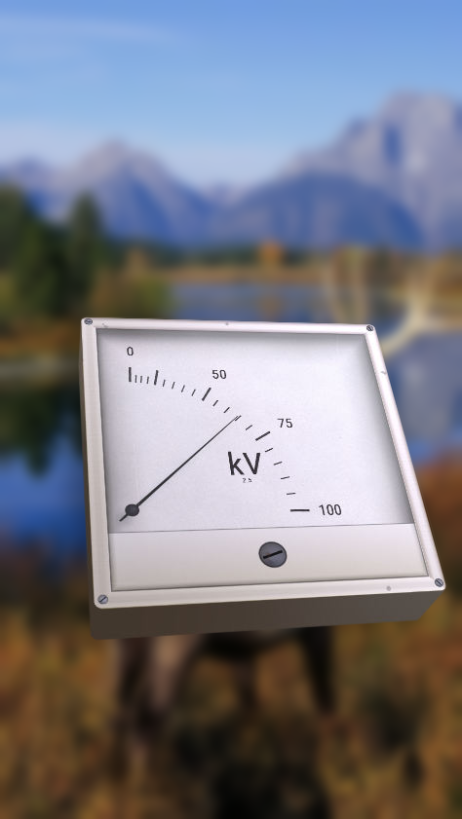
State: 65 kV
